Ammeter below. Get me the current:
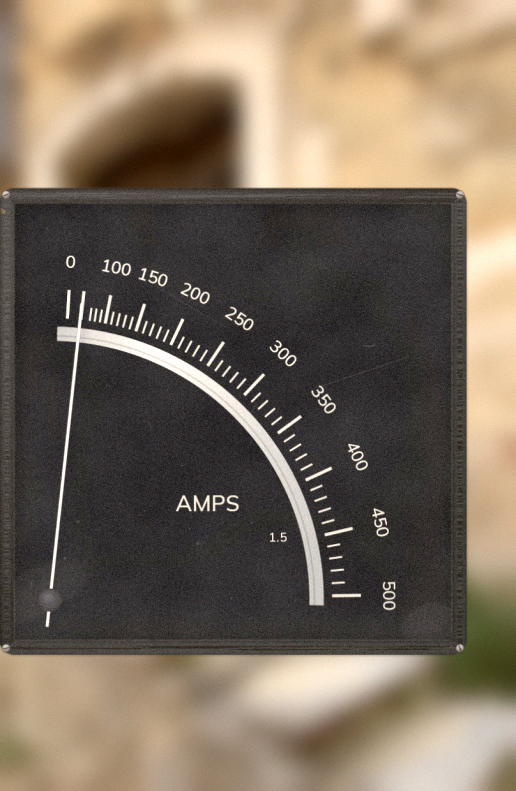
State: 50 A
